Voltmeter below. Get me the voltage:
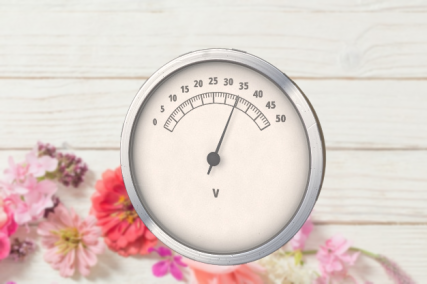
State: 35 V
